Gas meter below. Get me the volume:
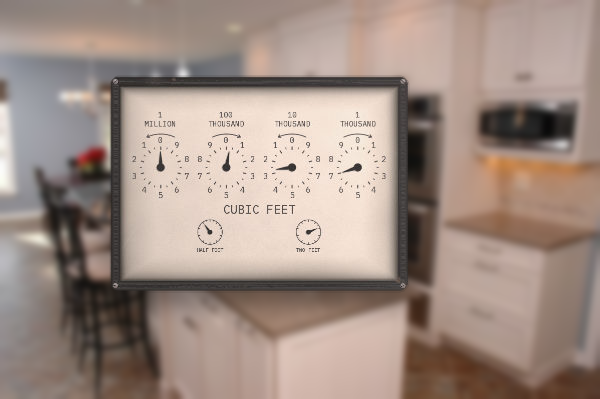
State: 2700 ft³
